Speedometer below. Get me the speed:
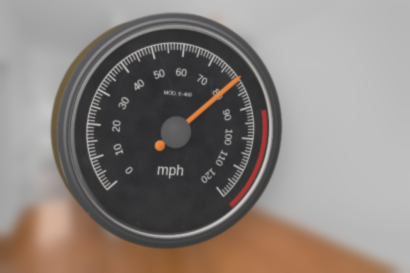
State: 80 mph
